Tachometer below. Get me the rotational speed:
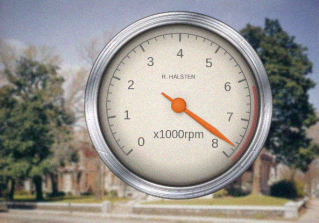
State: 7700 rpm
